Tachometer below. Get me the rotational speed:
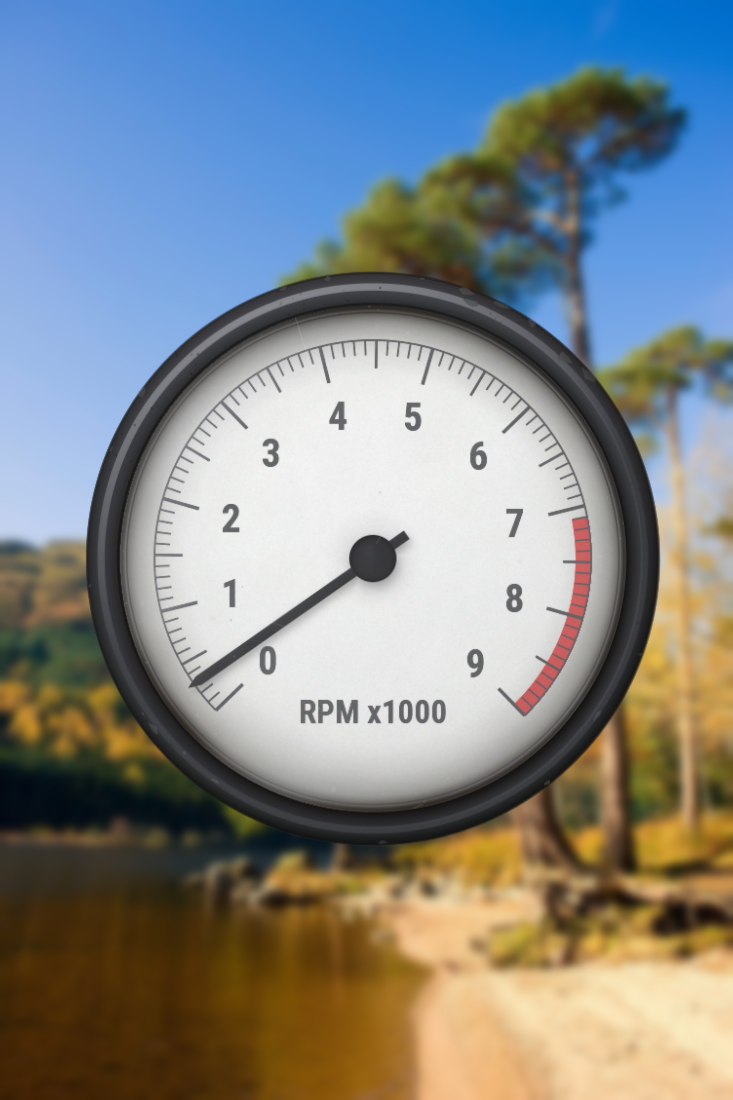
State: 300 rpm
